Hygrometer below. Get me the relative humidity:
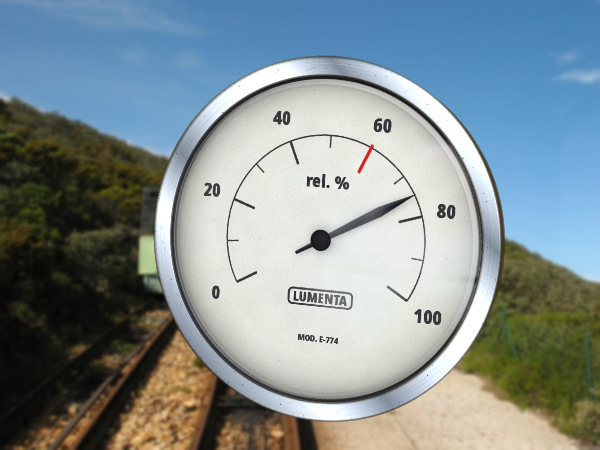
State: 75 %
